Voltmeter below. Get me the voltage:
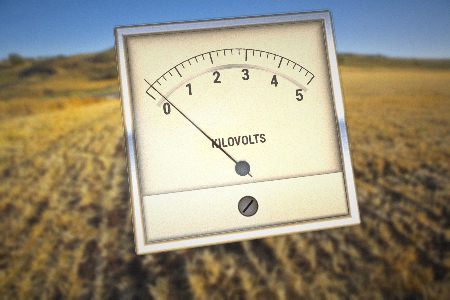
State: 0.2 kV
